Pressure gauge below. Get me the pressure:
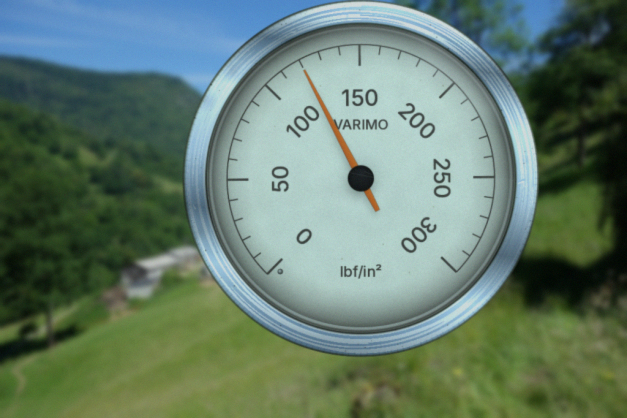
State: 120 psi
